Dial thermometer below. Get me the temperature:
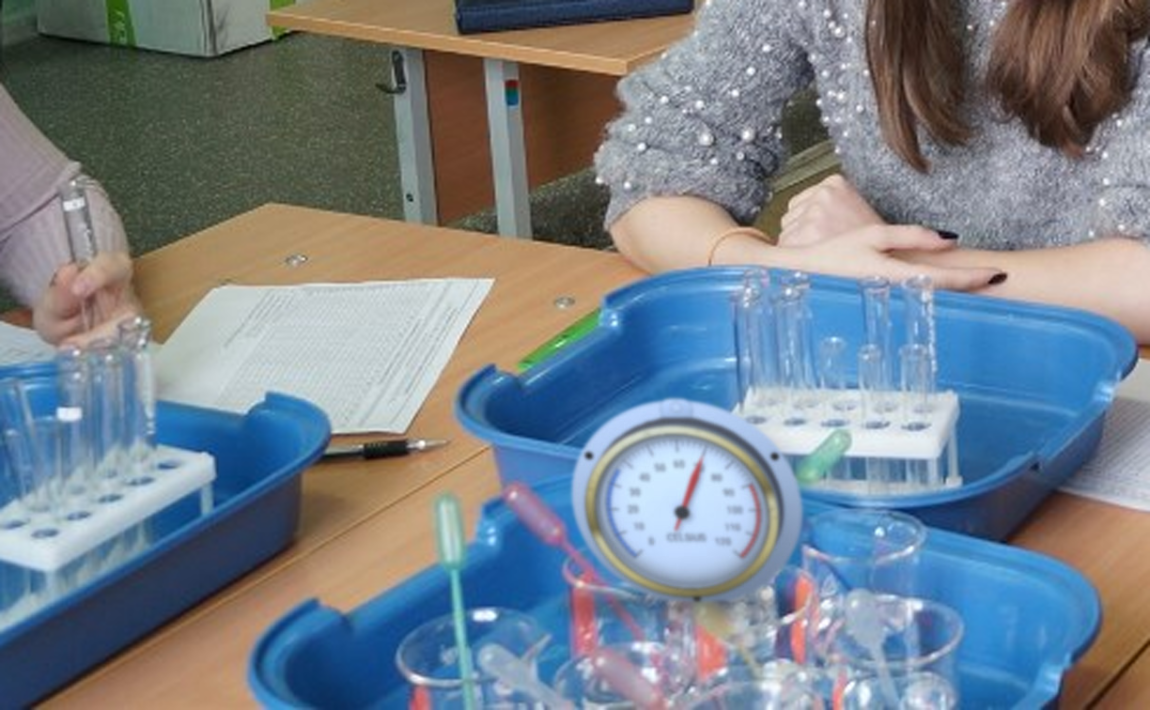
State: 70 °C
